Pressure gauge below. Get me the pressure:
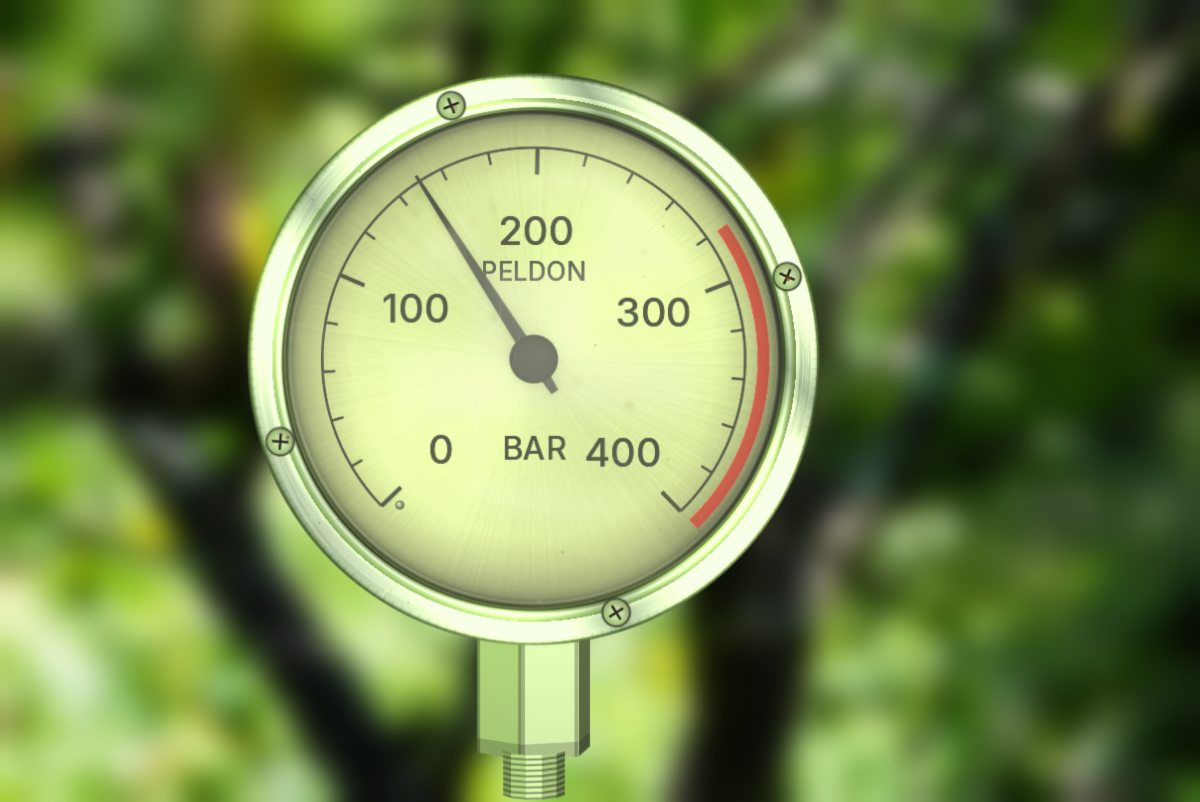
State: 150 bar
